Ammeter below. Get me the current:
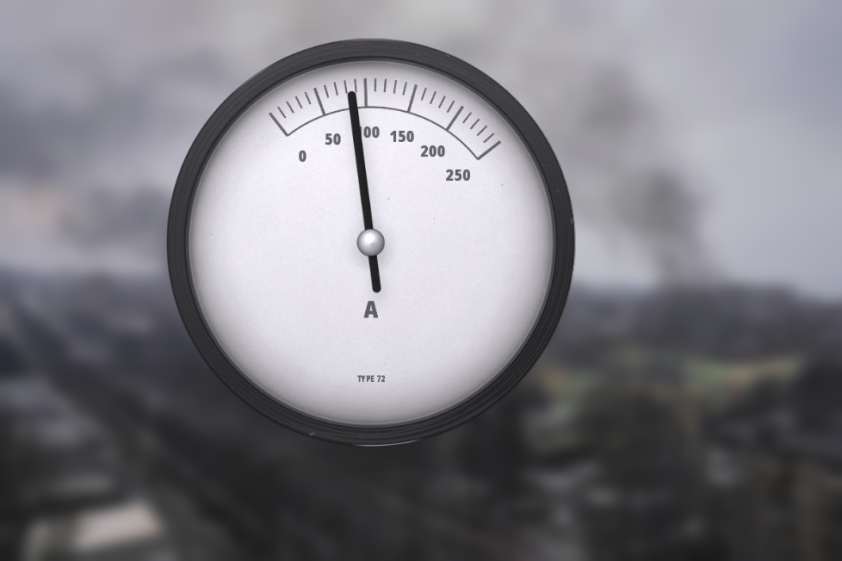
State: 85 A
